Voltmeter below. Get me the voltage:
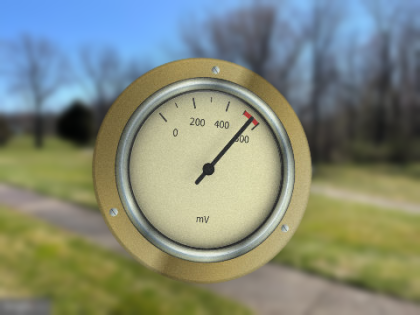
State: 550 mV
